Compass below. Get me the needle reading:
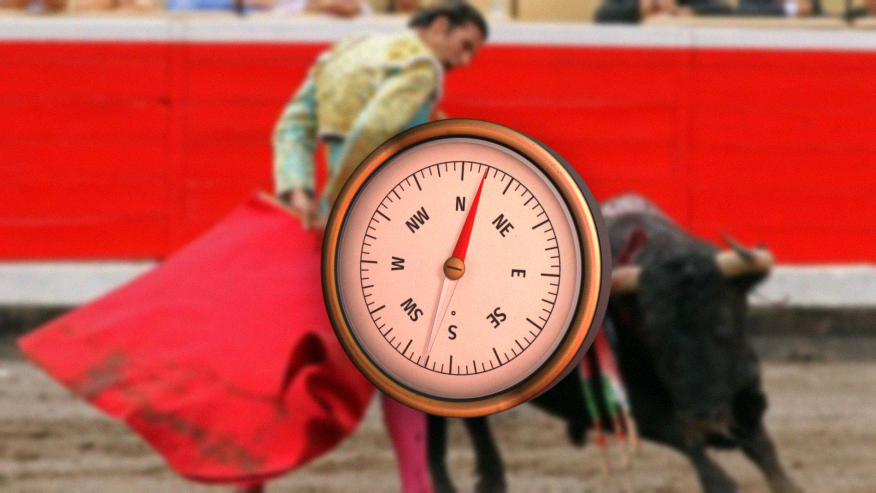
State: 15 °
